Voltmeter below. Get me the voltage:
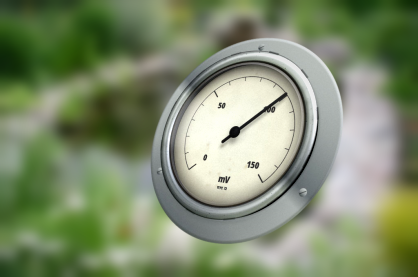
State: 100 mV
